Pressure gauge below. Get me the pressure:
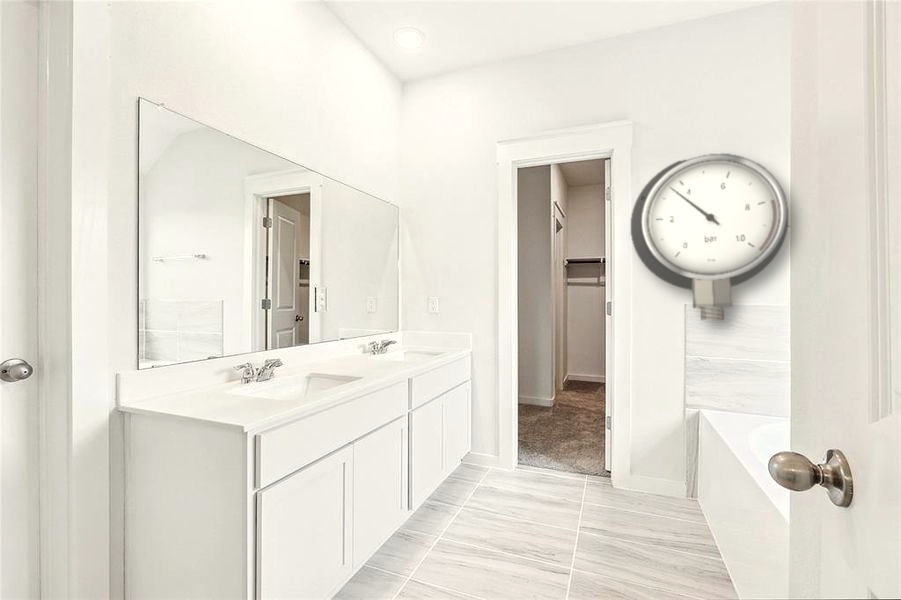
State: 3.5 bar
